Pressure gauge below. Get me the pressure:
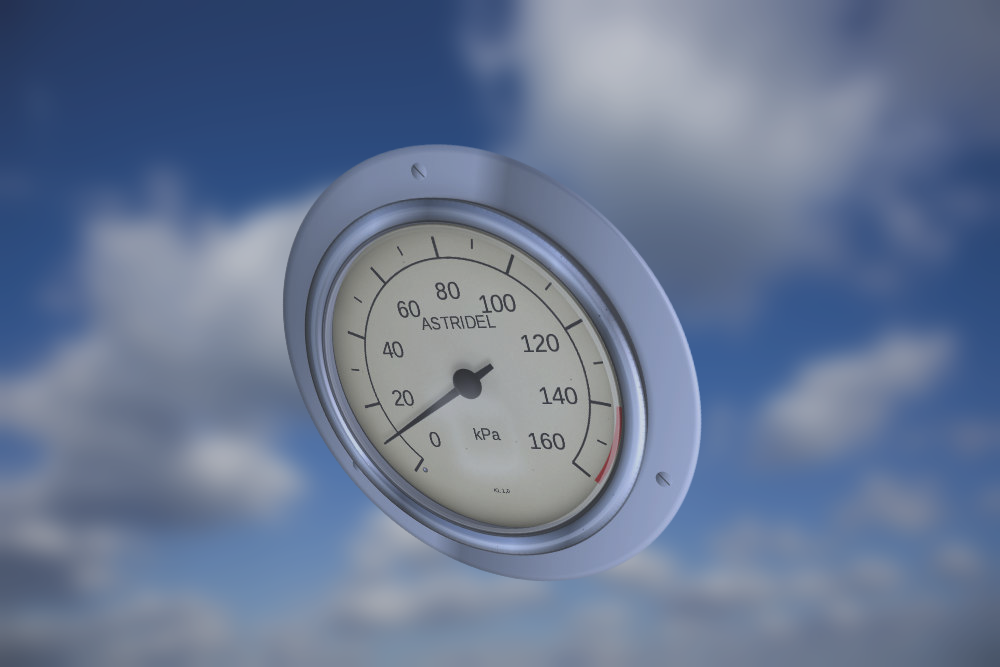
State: 10 kPa
